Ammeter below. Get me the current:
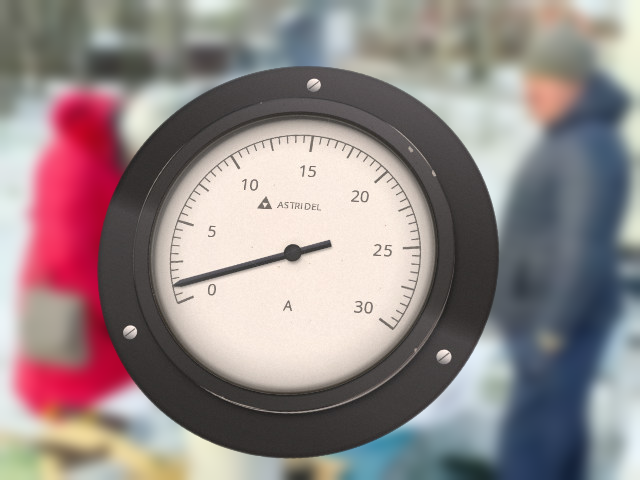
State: 1 A
